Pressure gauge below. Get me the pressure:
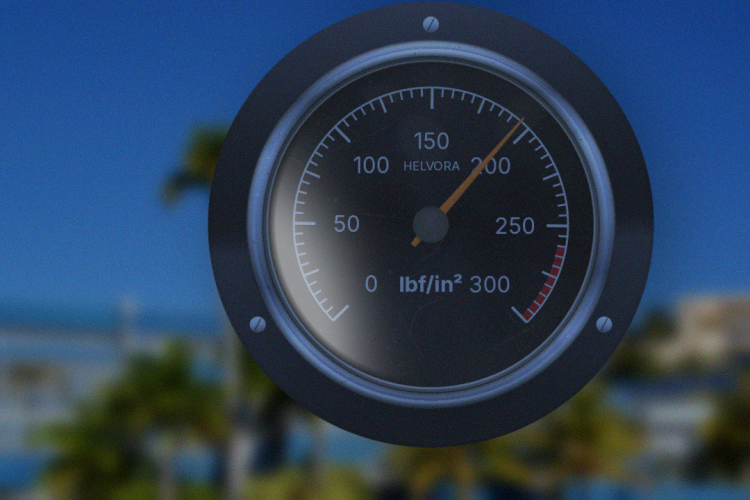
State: 195 psi
